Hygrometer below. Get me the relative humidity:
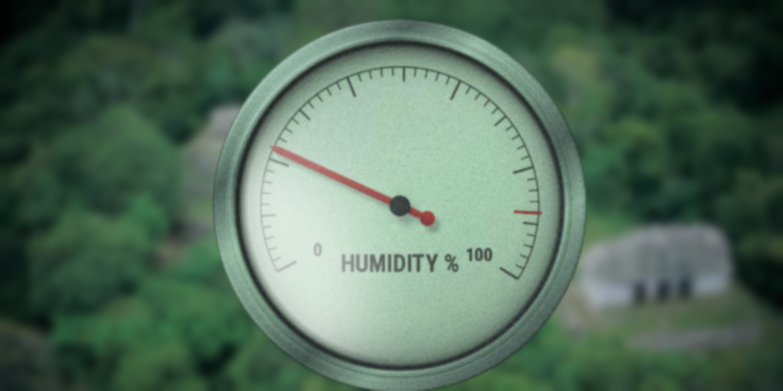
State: 22 %
